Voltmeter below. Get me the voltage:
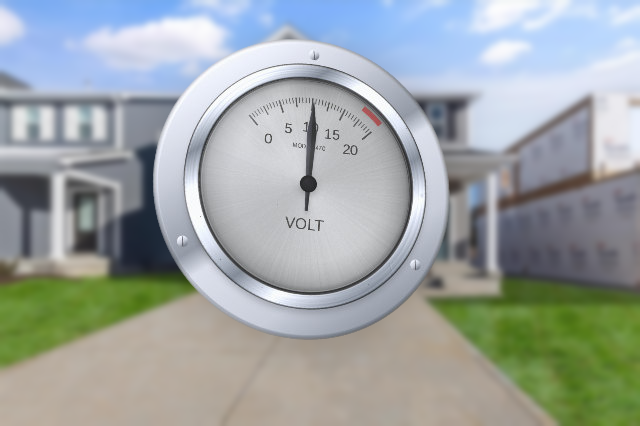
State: 10 V
